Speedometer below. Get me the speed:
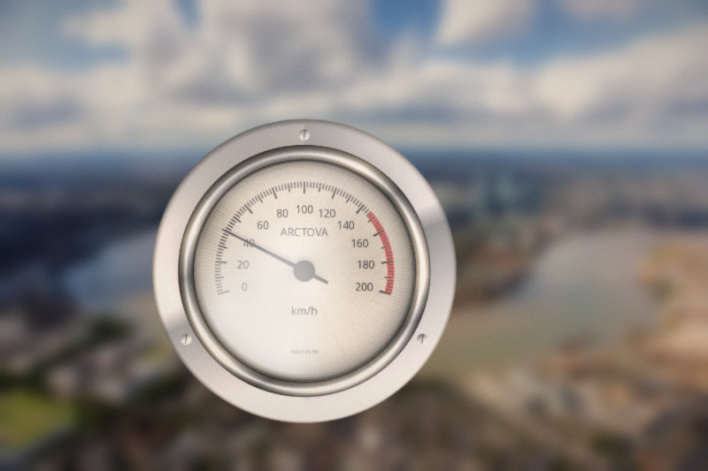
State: 40 km/h
